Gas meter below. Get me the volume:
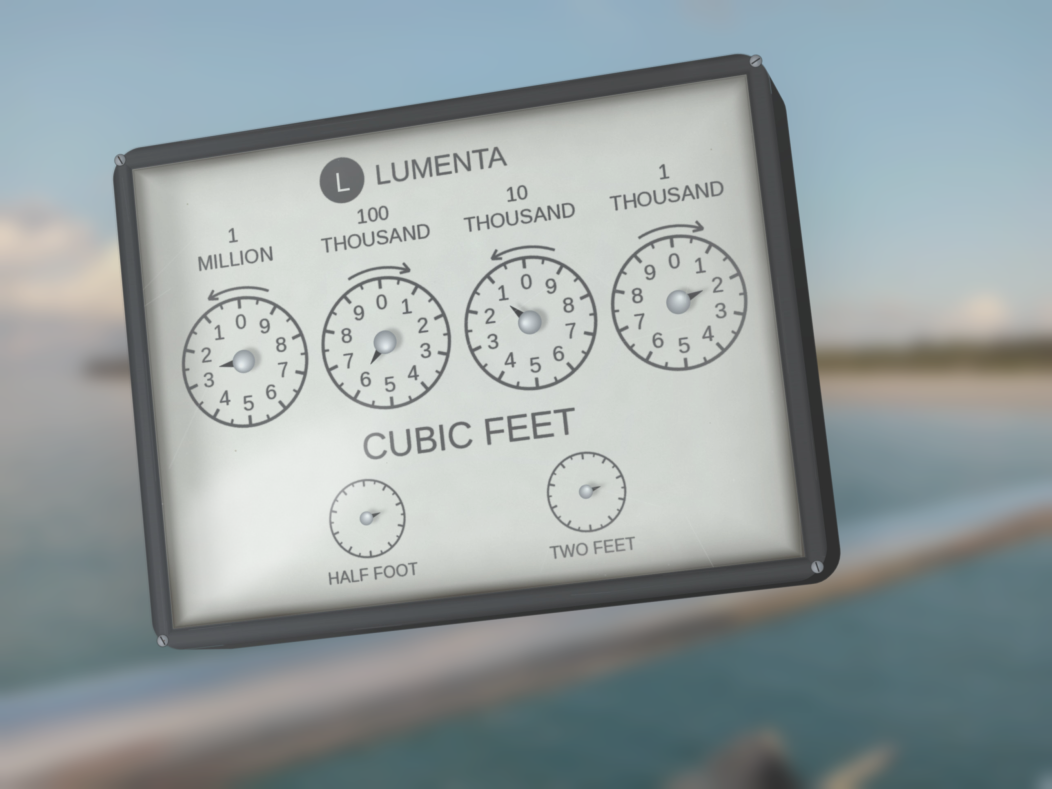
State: 261200 ft³
